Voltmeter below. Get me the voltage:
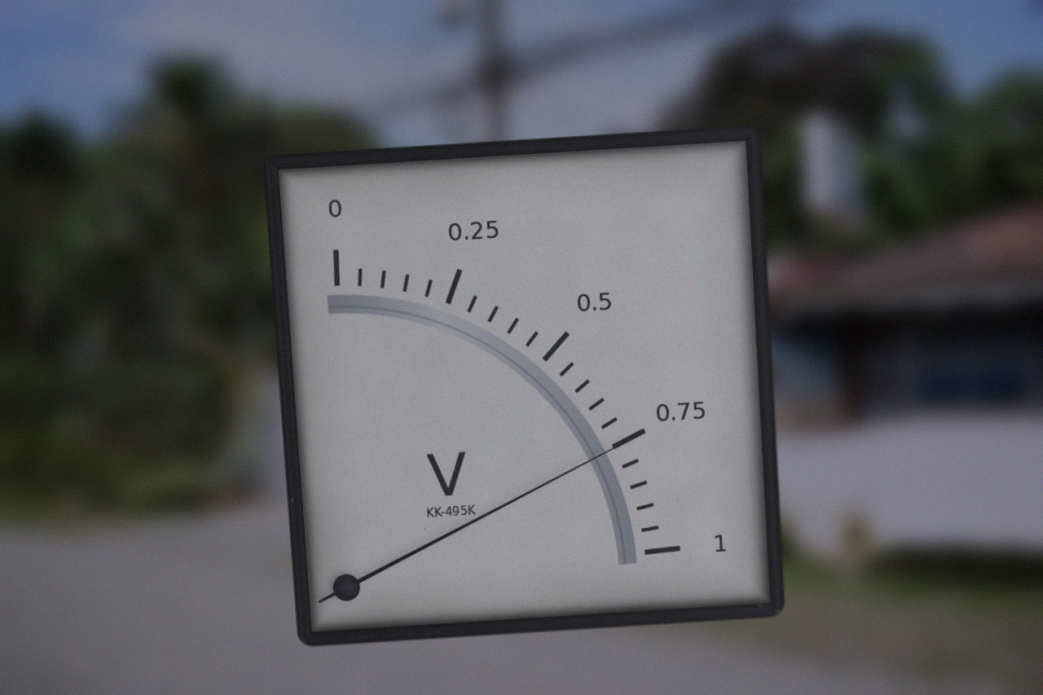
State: 0.75 V
